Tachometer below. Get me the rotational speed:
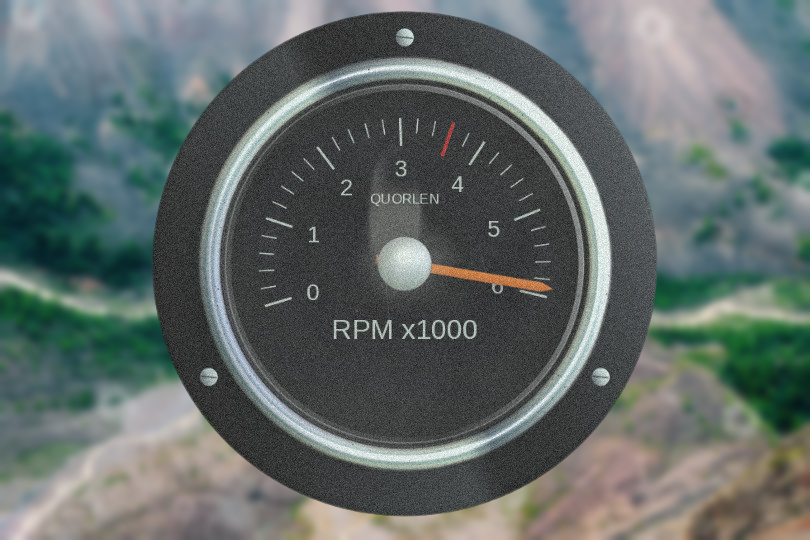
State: 5900 rpm
